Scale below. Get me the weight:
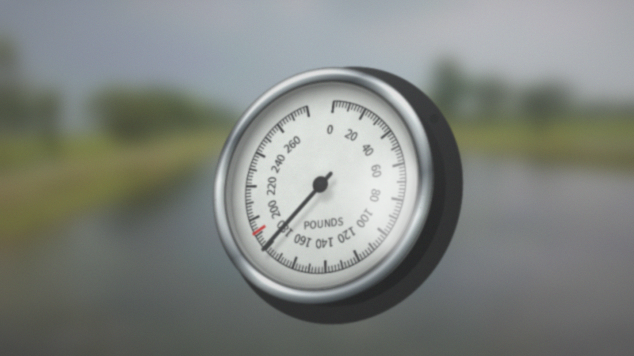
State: 180 lb
